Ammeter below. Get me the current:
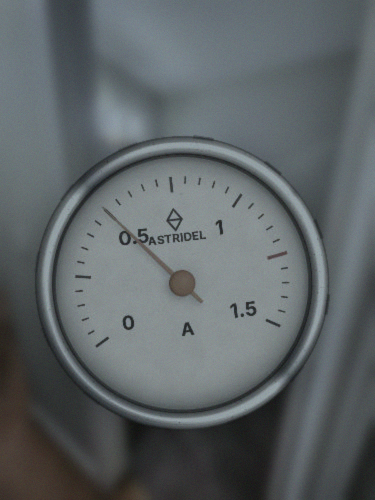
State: 0.5 A
